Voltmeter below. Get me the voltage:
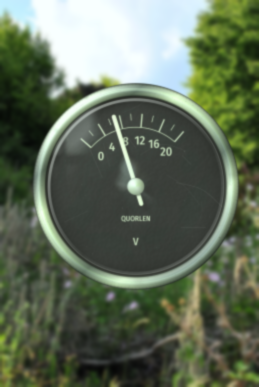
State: 7 V
